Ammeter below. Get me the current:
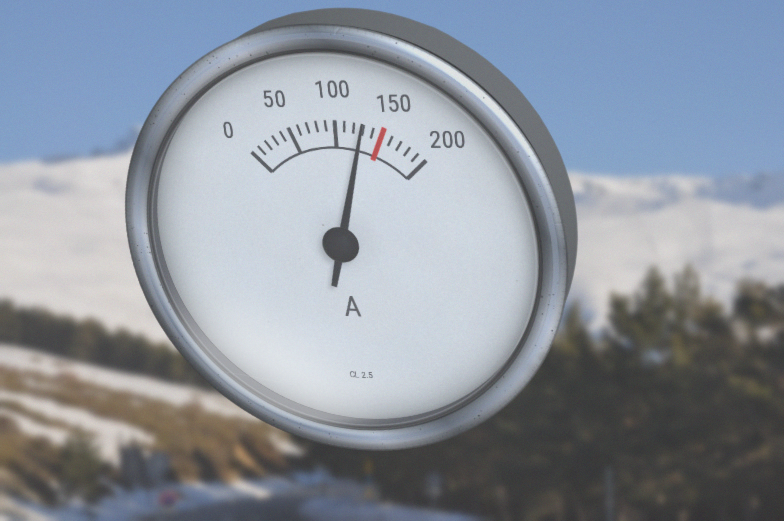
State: 130 A
